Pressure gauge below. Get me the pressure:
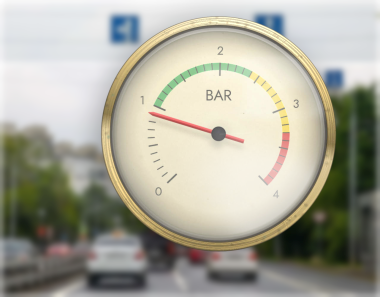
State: 0.9 bar
